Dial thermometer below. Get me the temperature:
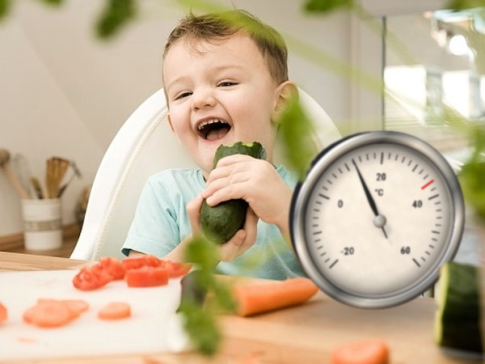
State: 12 °C
